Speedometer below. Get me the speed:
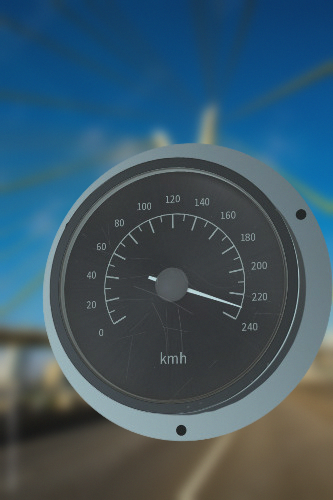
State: 230 km/h
